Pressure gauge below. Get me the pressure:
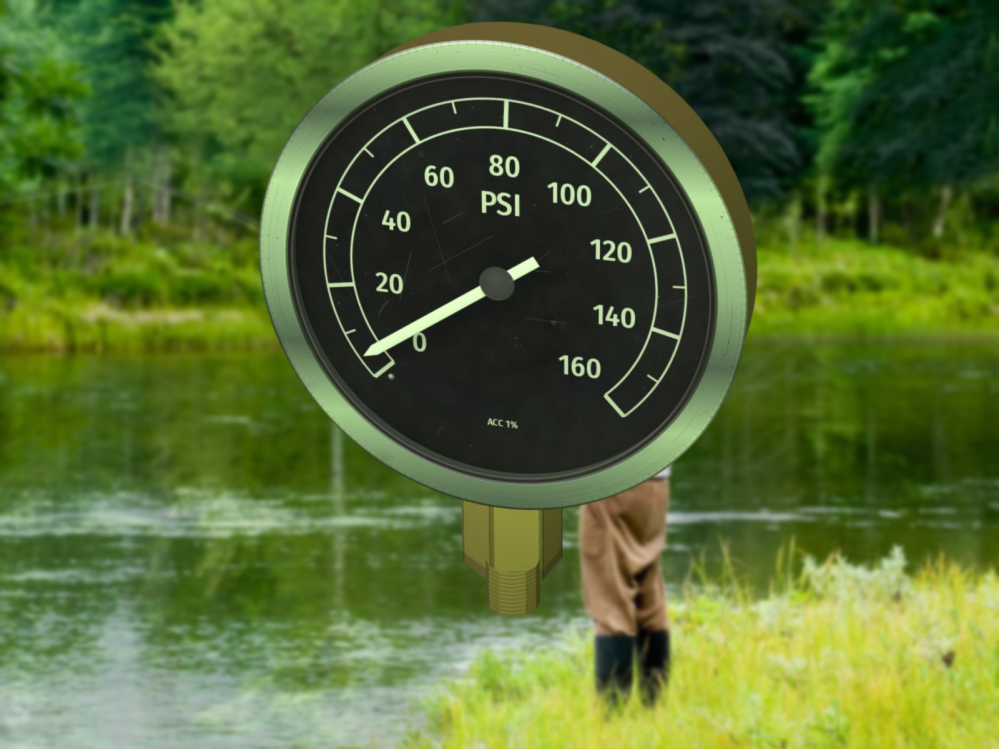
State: 5 psi
